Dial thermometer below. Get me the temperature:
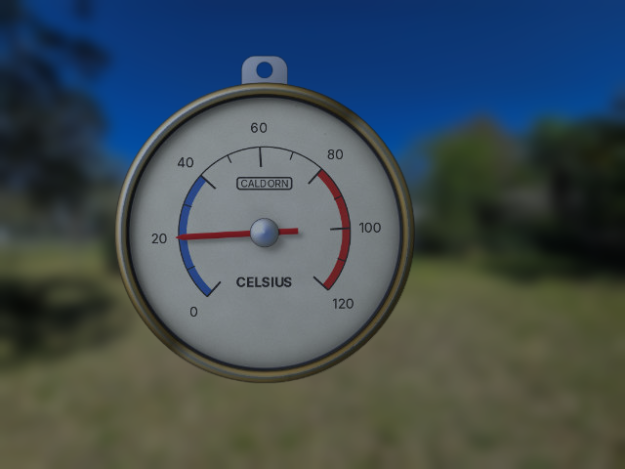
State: 20 °C
